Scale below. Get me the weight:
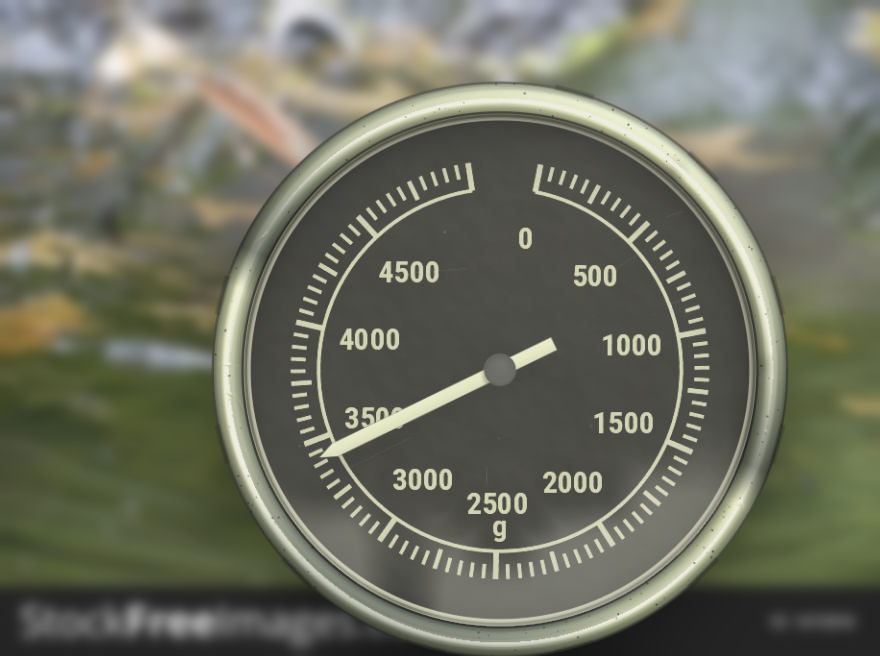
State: 3425 g
